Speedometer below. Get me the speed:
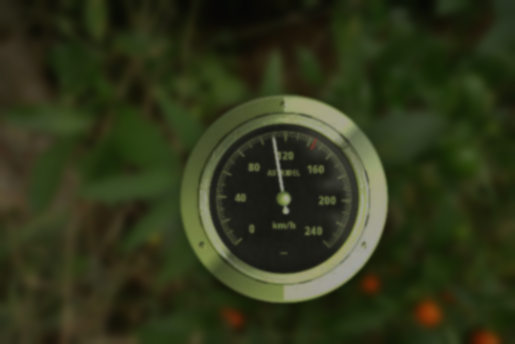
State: 110 km/h
